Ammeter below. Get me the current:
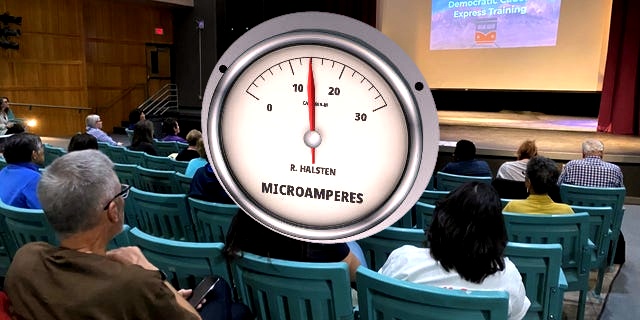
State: 14 µA
